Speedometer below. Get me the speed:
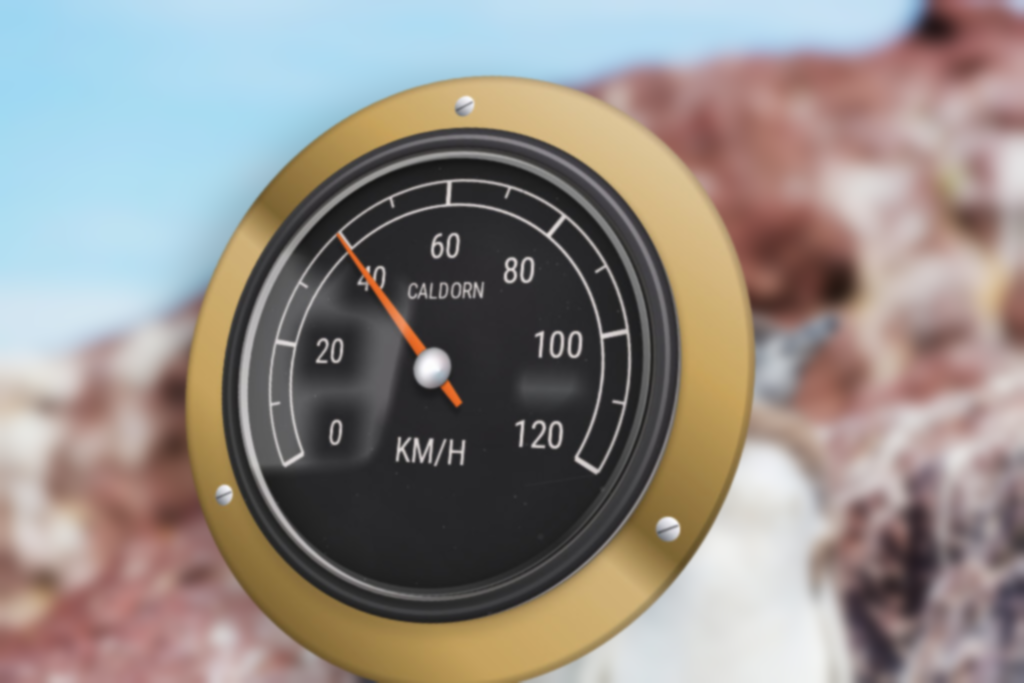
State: 40 km/h
